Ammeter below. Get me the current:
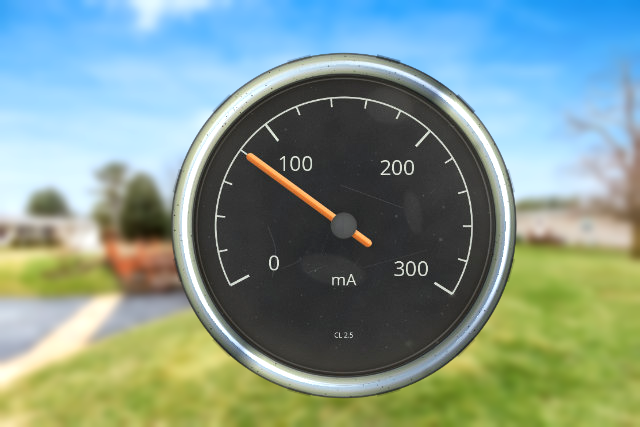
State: 80 mA
